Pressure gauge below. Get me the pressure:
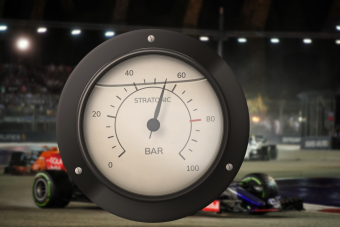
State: 55 bar
